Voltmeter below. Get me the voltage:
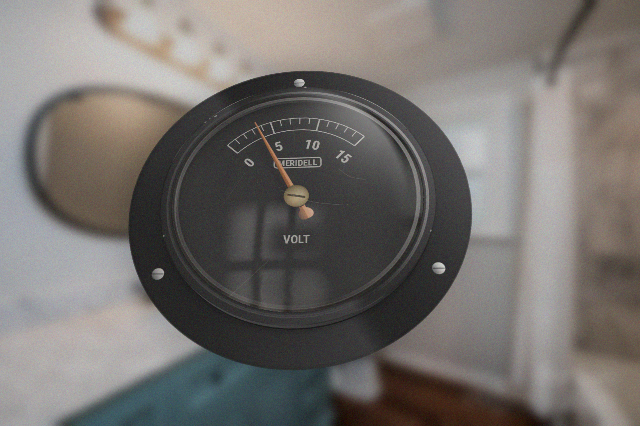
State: 3.5 V
